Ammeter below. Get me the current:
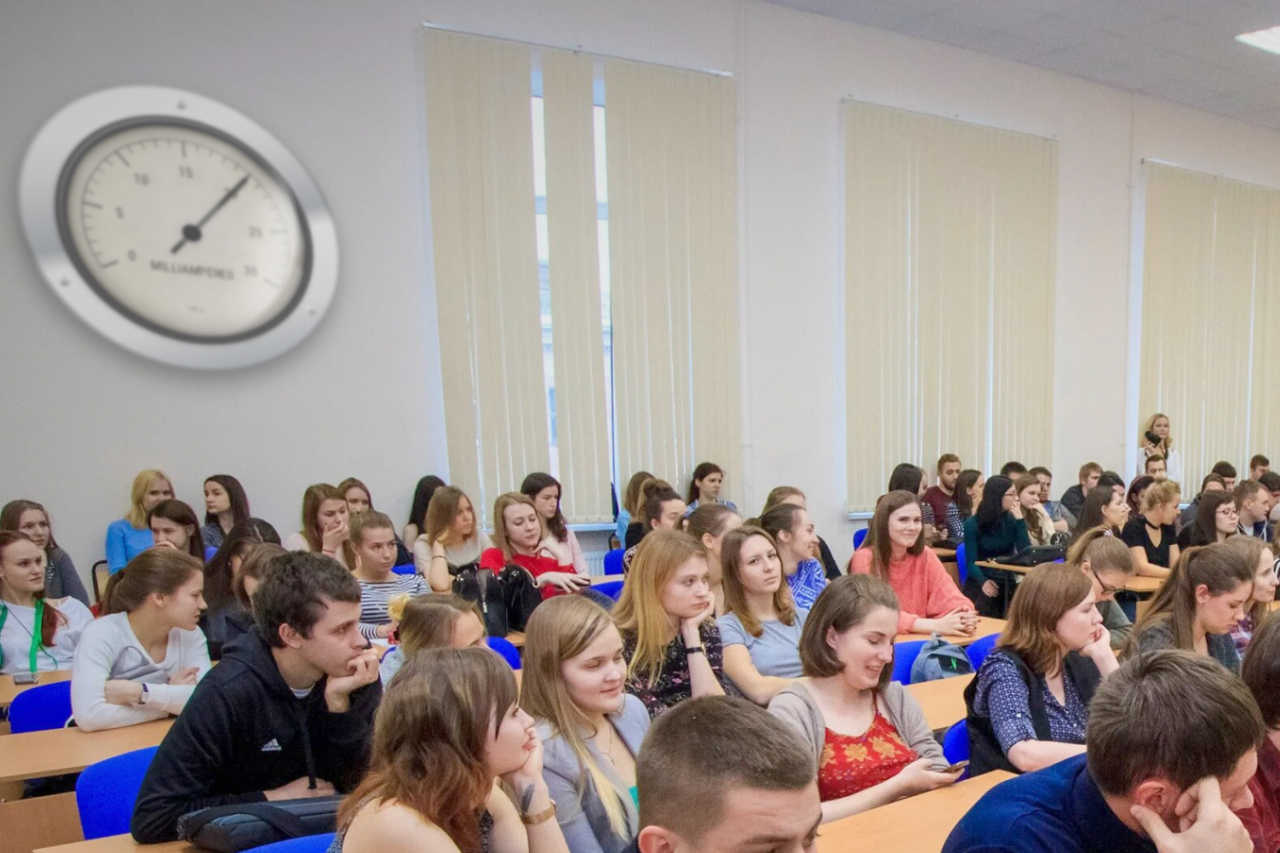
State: 20 mA
